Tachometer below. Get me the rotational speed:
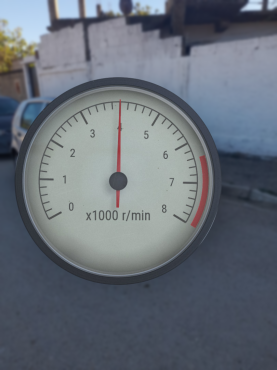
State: 4000 rpm
